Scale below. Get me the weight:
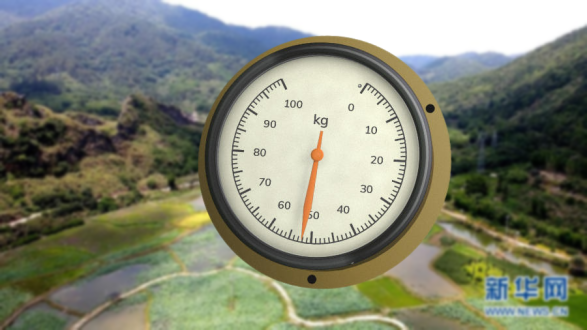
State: 52 kg
